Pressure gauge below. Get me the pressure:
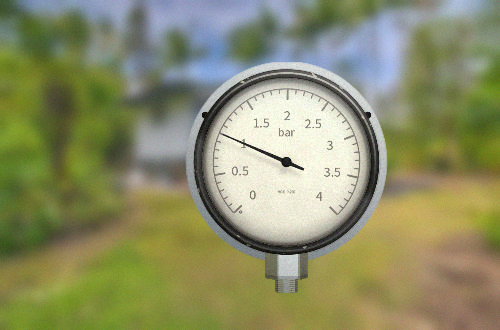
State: 1 bar
